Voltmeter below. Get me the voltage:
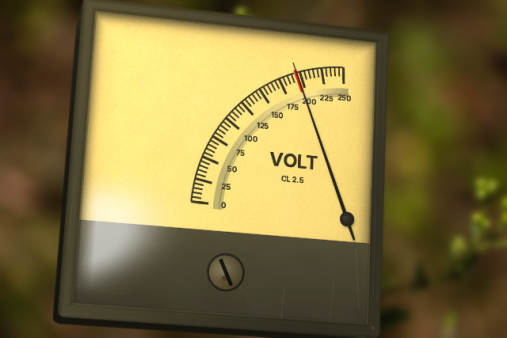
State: 195 V
